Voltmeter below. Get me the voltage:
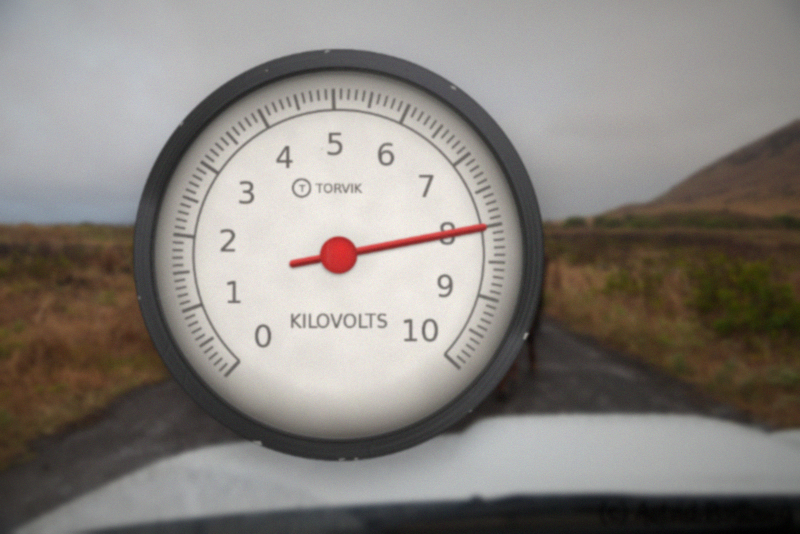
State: 8 kV
